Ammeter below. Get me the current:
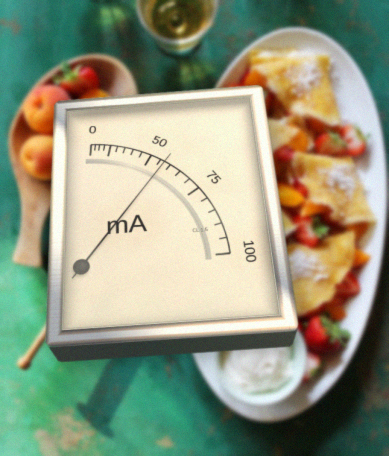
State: 57.5 mA
